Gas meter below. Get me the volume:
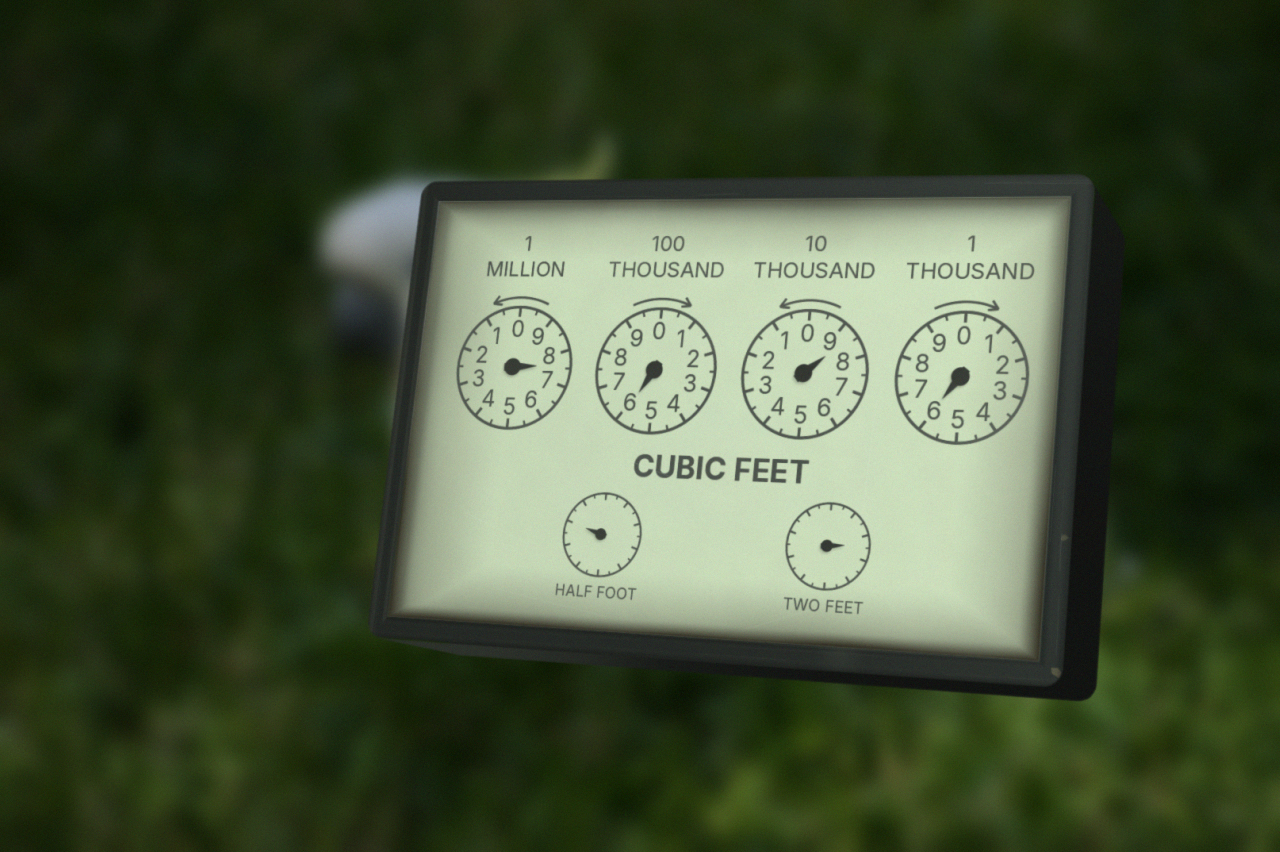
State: 758600 ft³
